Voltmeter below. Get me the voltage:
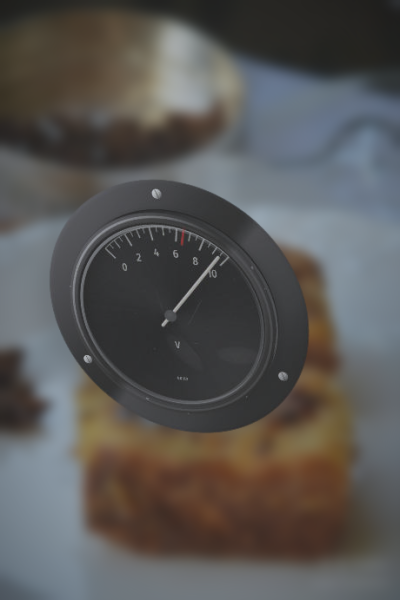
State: 9.5 V
